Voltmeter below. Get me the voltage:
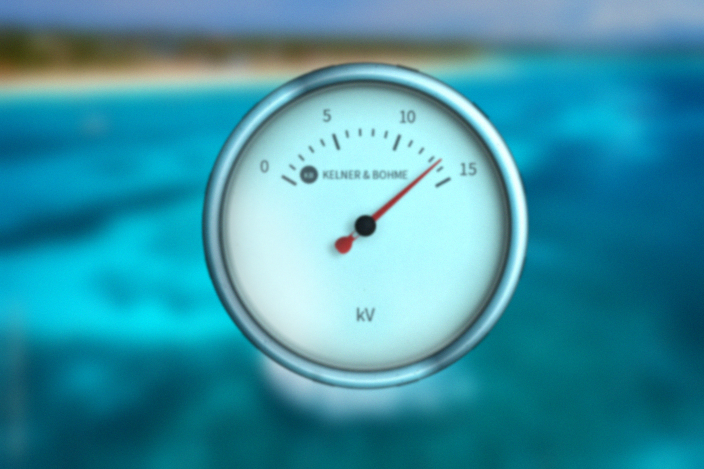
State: 13.5 kV
